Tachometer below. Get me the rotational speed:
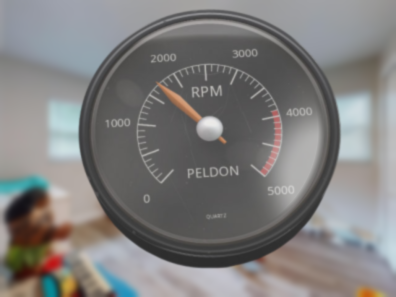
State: 1700 rpm
